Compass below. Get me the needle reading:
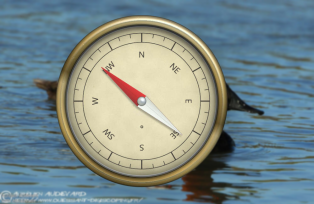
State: 310 °
